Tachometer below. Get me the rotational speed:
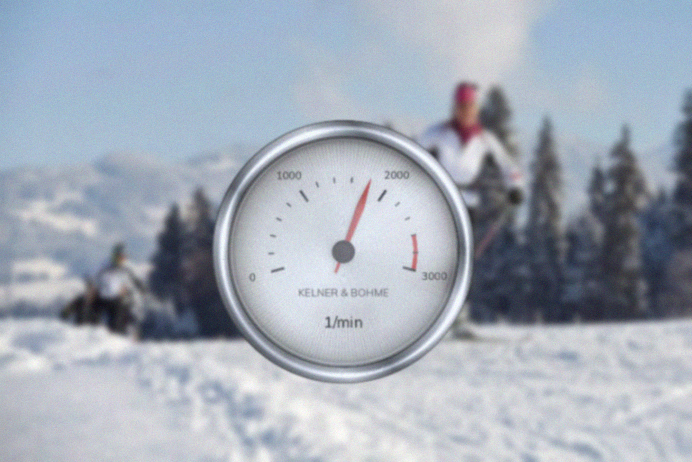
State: 1800 rpm
